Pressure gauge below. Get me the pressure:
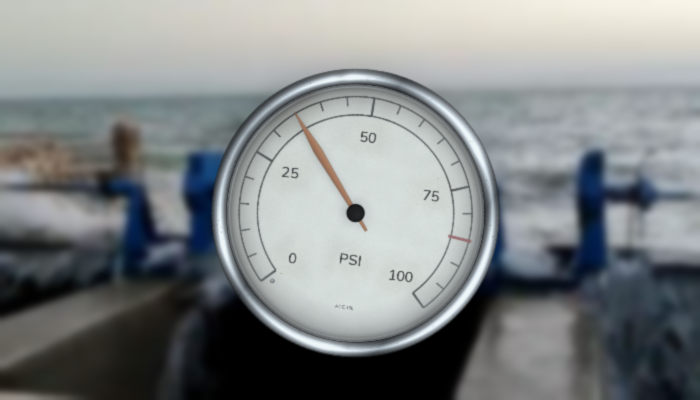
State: 35 psi
